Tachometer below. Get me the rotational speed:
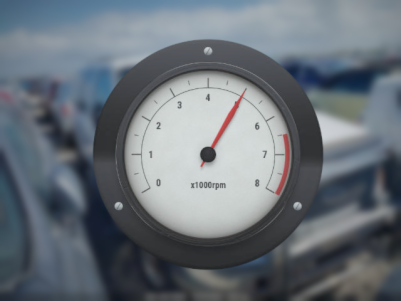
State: 5000 rpm
